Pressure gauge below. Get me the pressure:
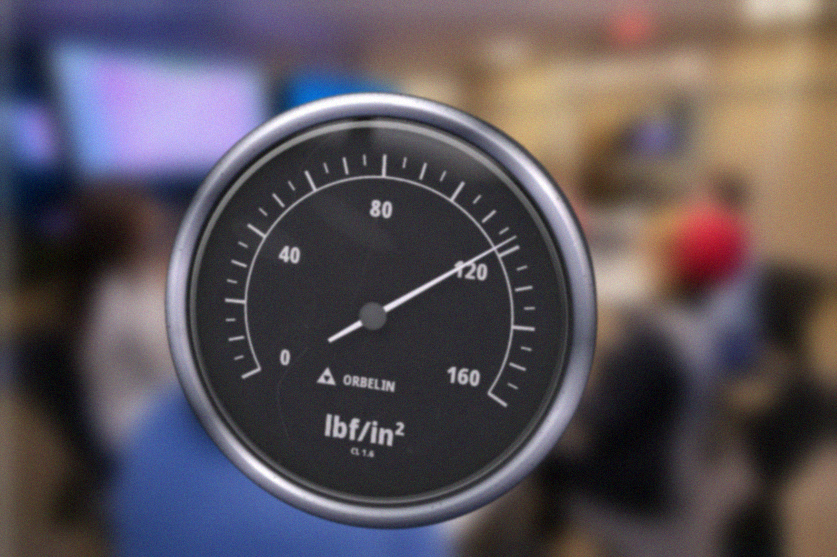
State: 117.5 psi
